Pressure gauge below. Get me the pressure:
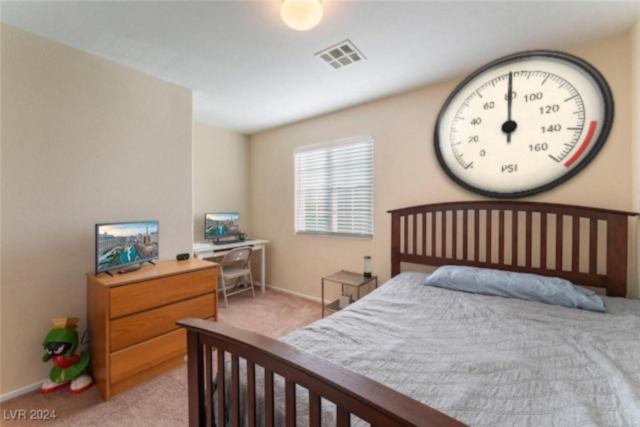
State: 80 psi
